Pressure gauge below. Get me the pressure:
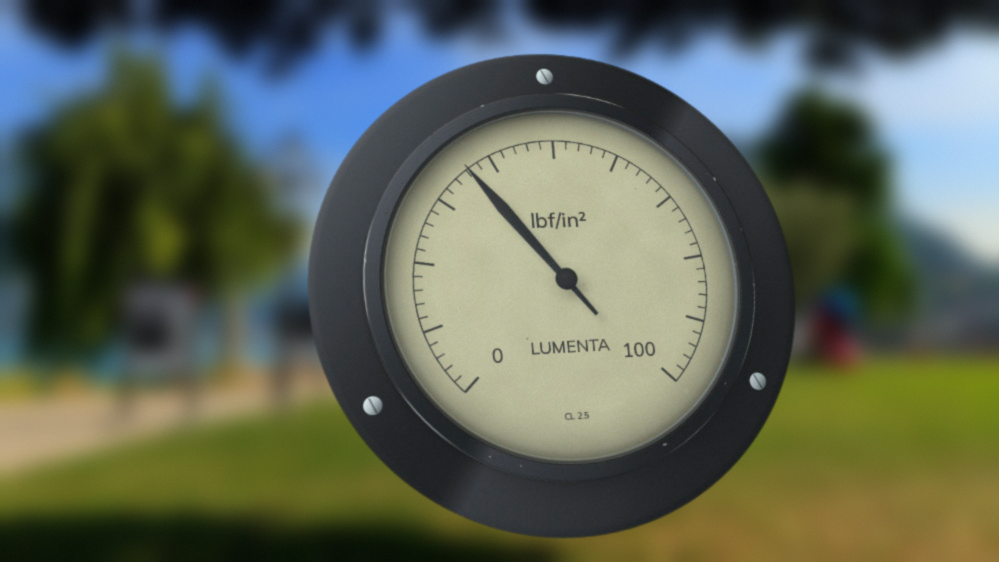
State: 36 psi
